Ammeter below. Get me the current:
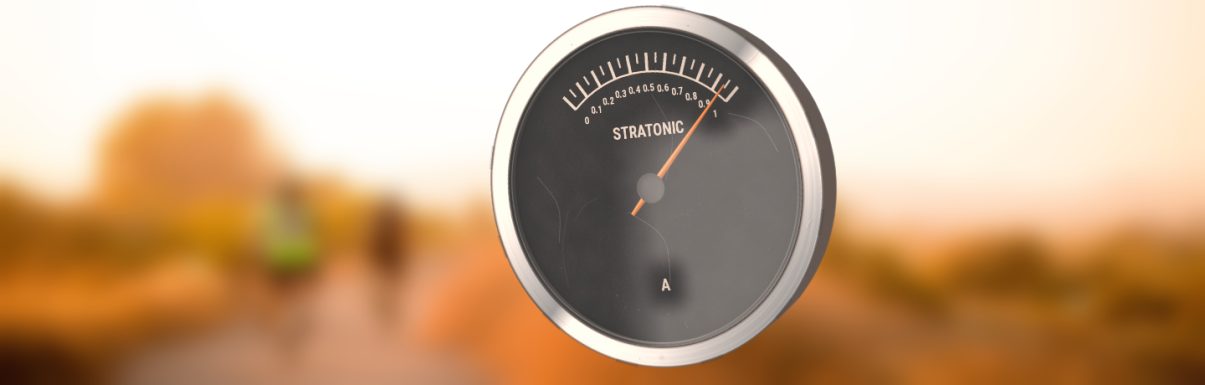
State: 0.95 A
